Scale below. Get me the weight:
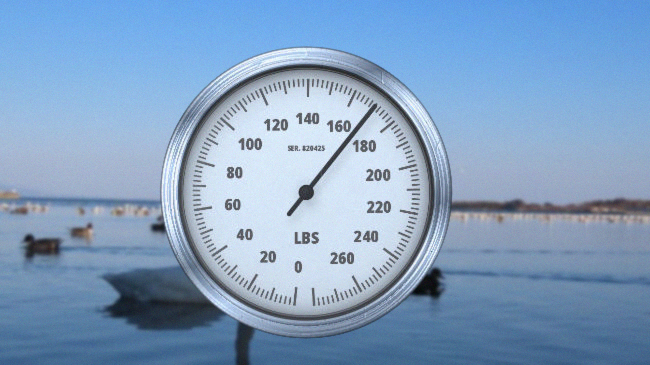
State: 170 lb
